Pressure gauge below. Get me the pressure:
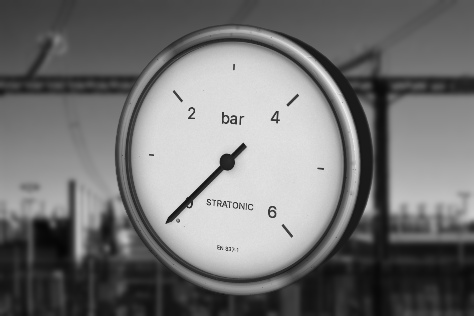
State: 0 bar
